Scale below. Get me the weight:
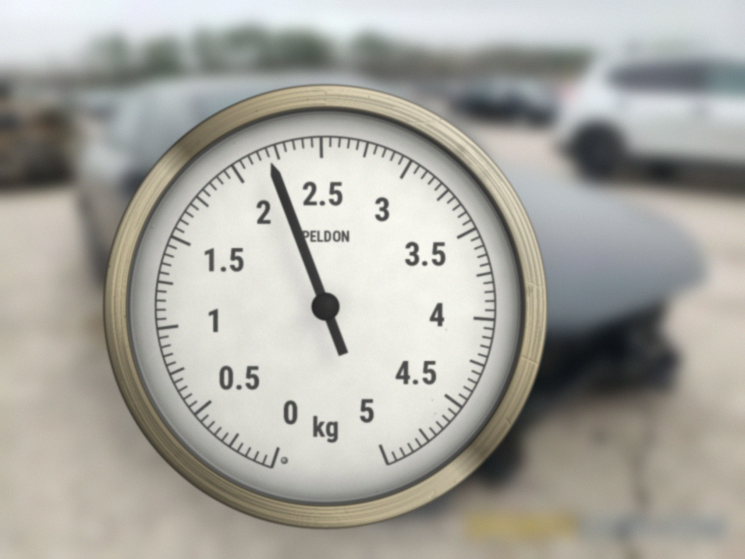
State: 2.2 kg
